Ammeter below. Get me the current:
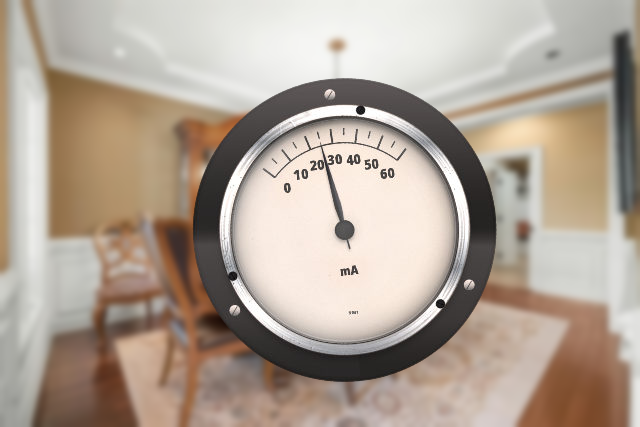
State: 25 mA
